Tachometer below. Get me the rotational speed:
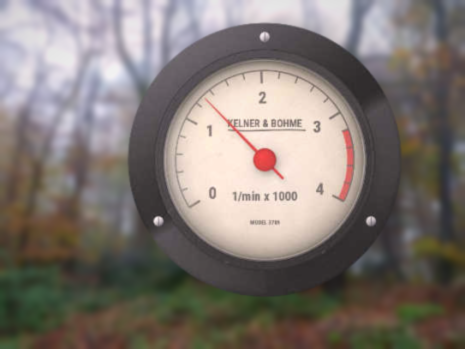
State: 1300 rpm
